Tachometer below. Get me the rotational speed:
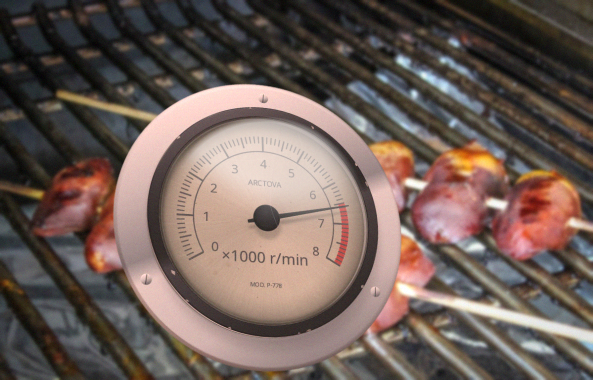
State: 6600 rpm
